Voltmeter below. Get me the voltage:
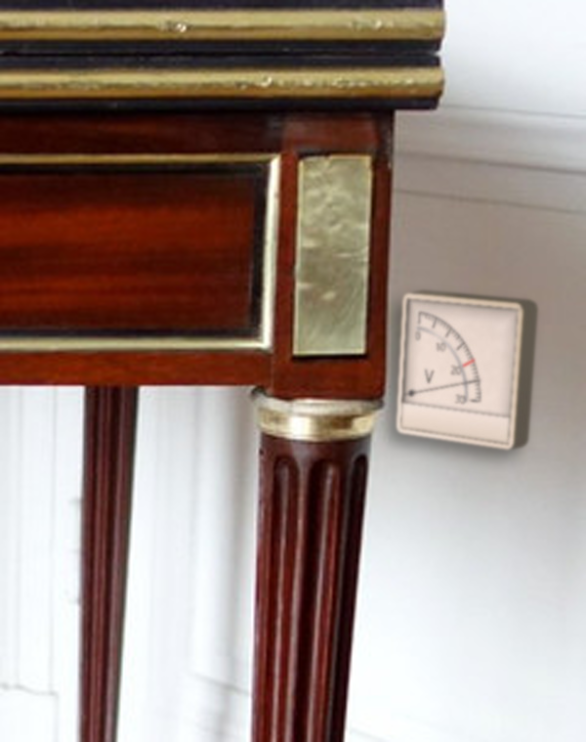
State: 25 V
